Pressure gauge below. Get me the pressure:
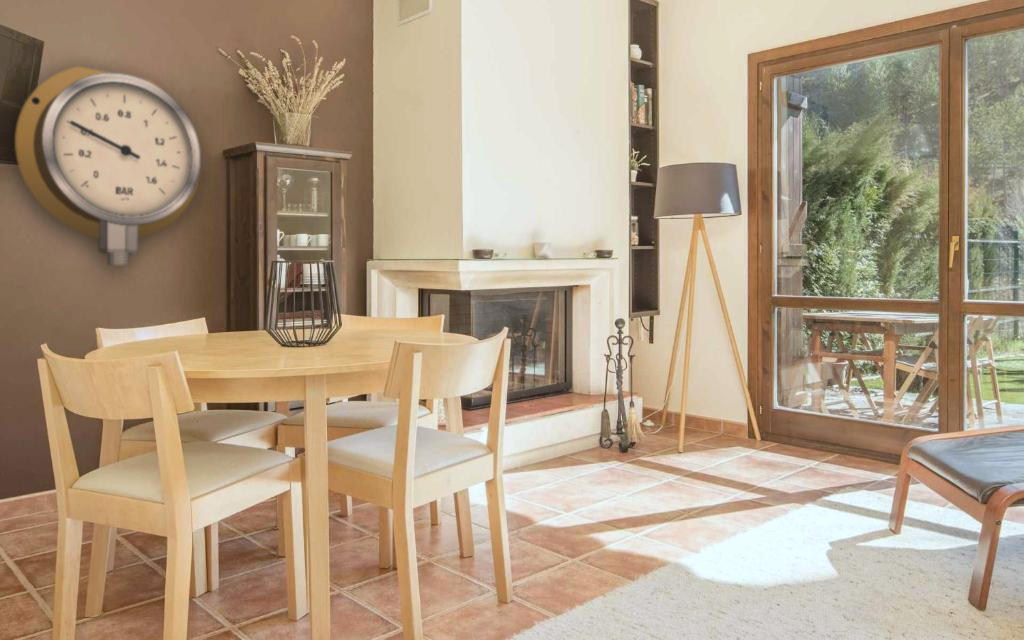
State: 0.4 bar
